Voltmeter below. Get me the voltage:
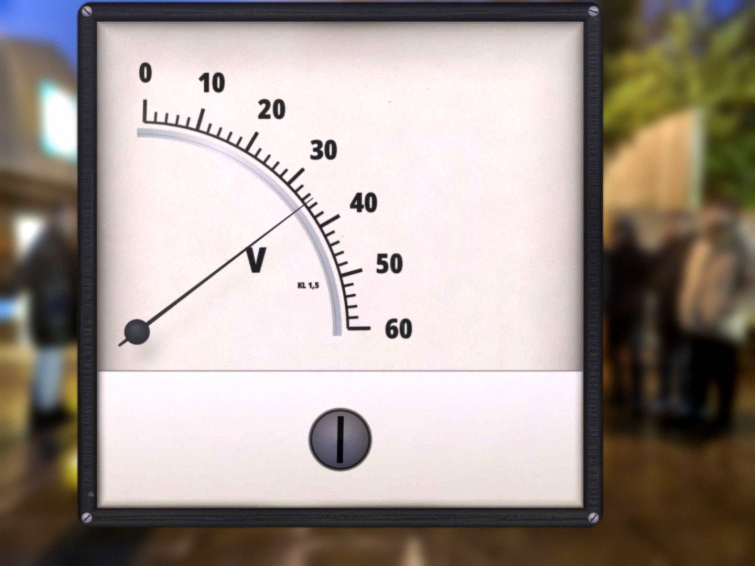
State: 35 V
